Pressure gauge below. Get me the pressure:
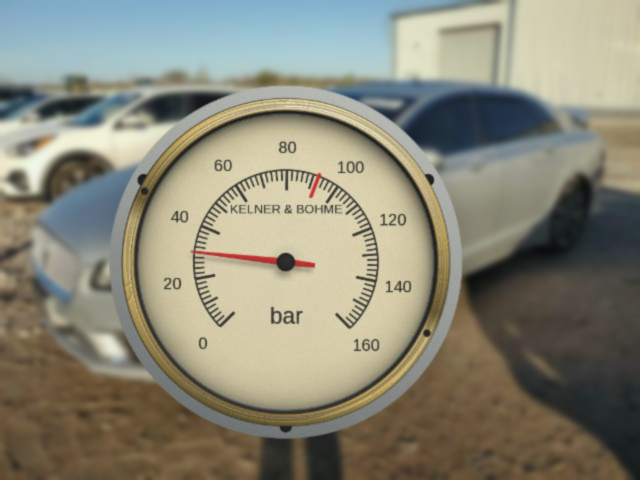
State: 30 bar
